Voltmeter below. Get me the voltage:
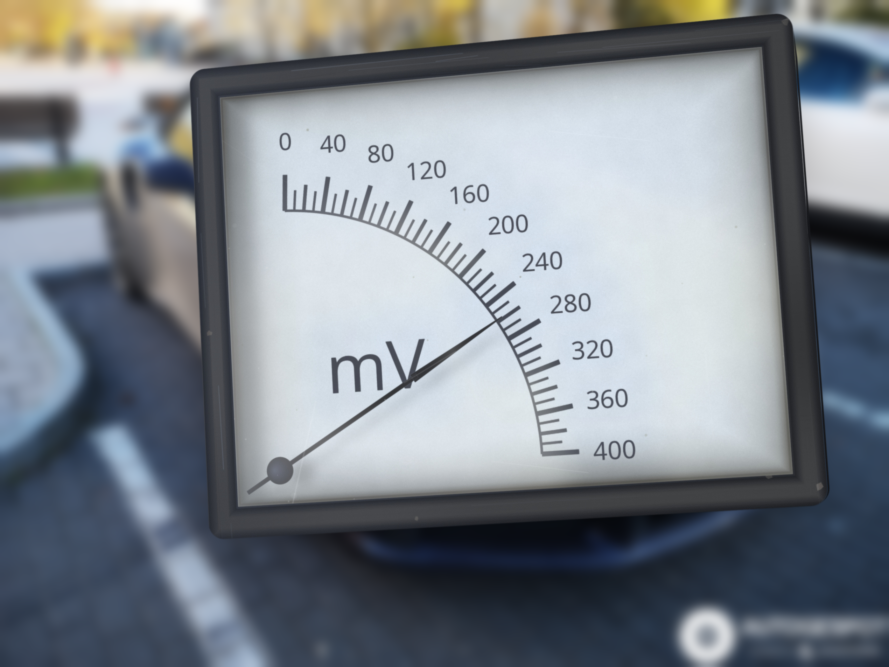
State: 260 mV
